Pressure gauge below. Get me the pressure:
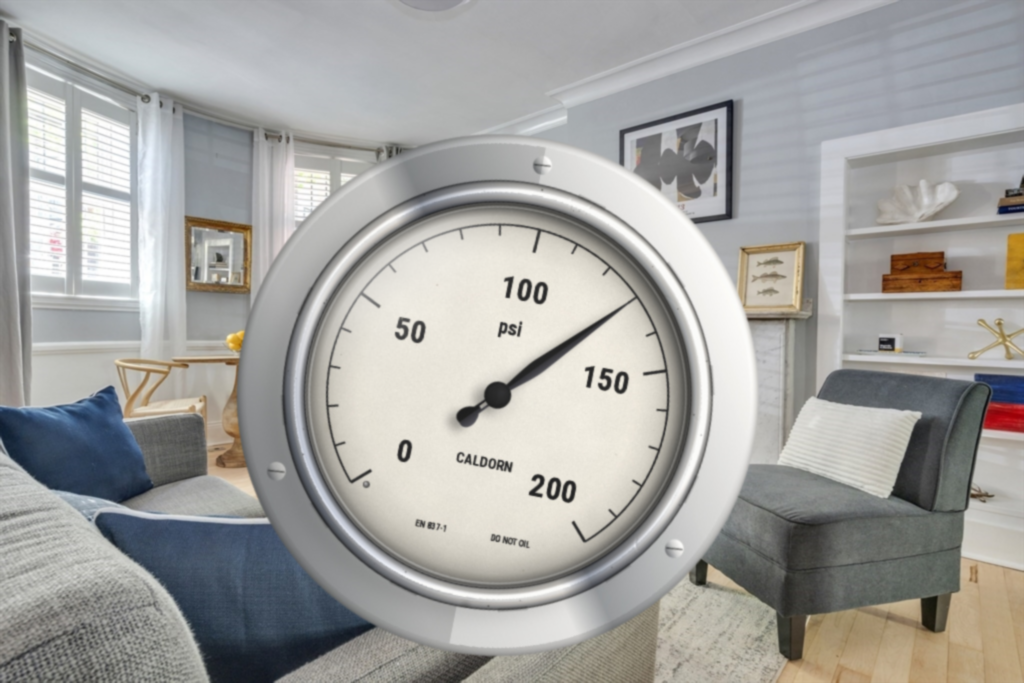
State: 130 psi
